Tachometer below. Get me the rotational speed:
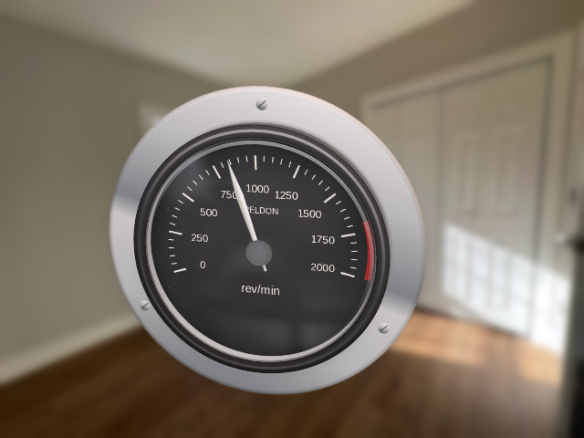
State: 850 rpm
